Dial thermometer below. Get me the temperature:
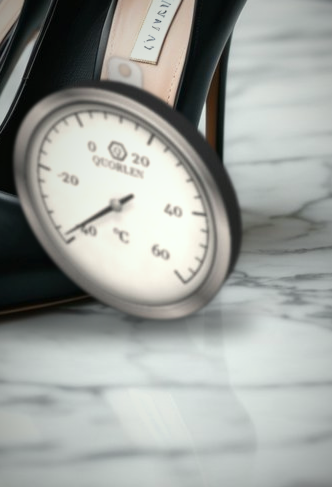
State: -38 °C
